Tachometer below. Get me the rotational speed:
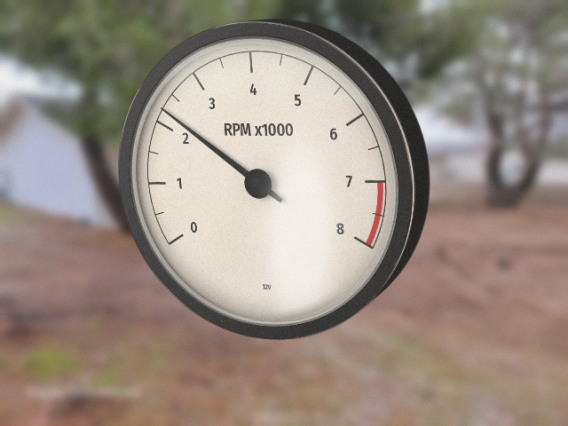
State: 2250 rpm
